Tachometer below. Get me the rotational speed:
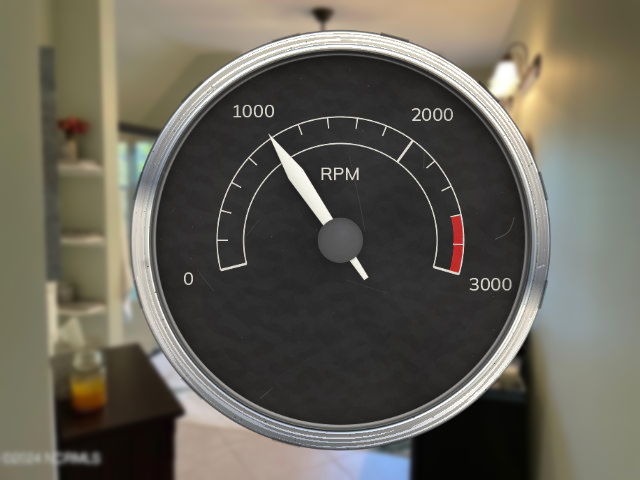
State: 1000 rpm
